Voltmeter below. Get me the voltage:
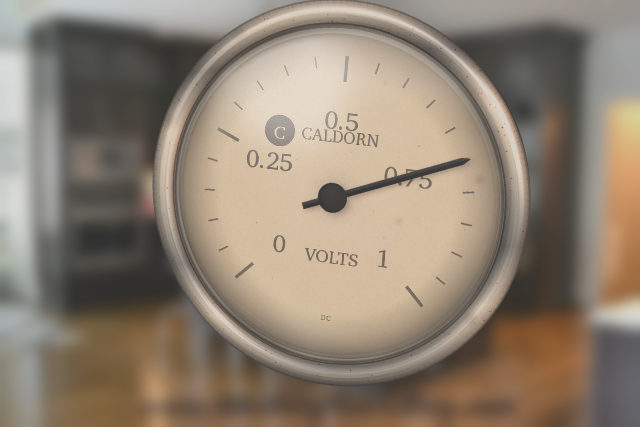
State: 0.75 V
